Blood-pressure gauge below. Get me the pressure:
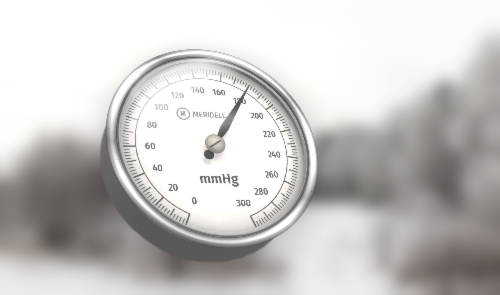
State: 180 mmHg
